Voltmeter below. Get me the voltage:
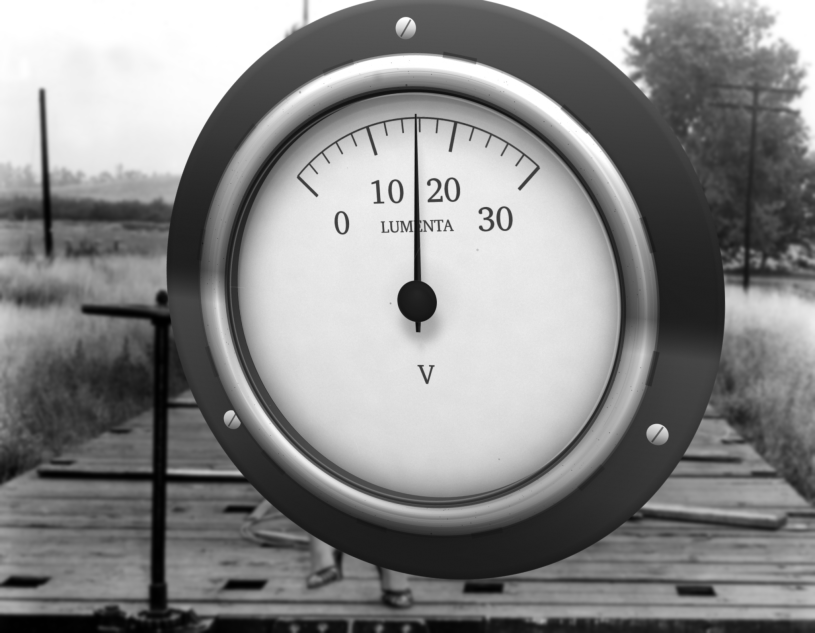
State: 16 V
